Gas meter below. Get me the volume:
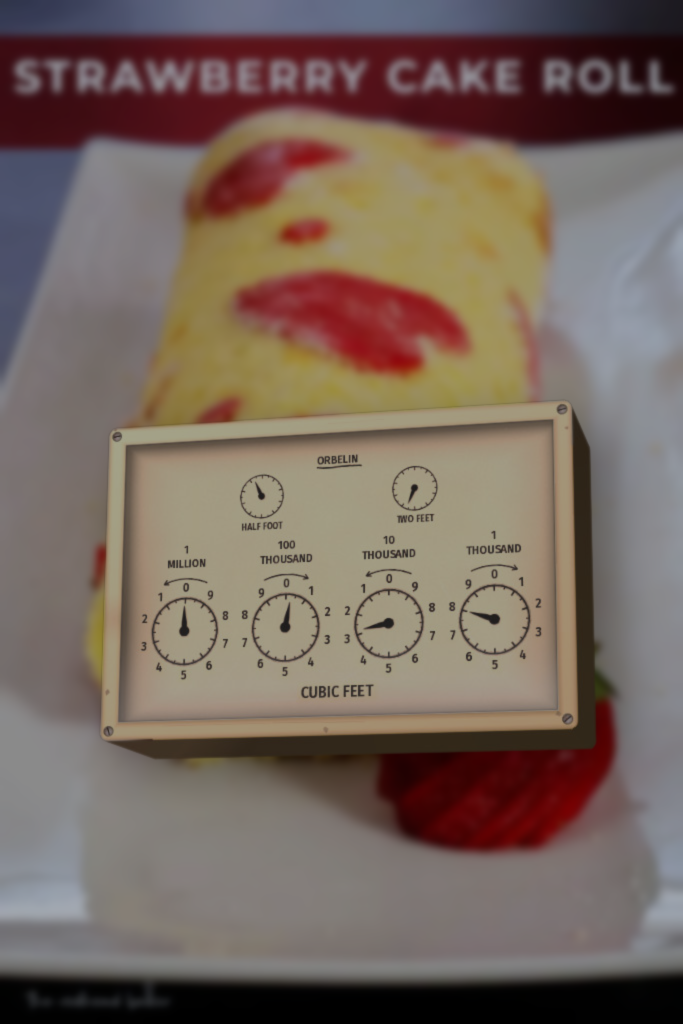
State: 2800 ft³
